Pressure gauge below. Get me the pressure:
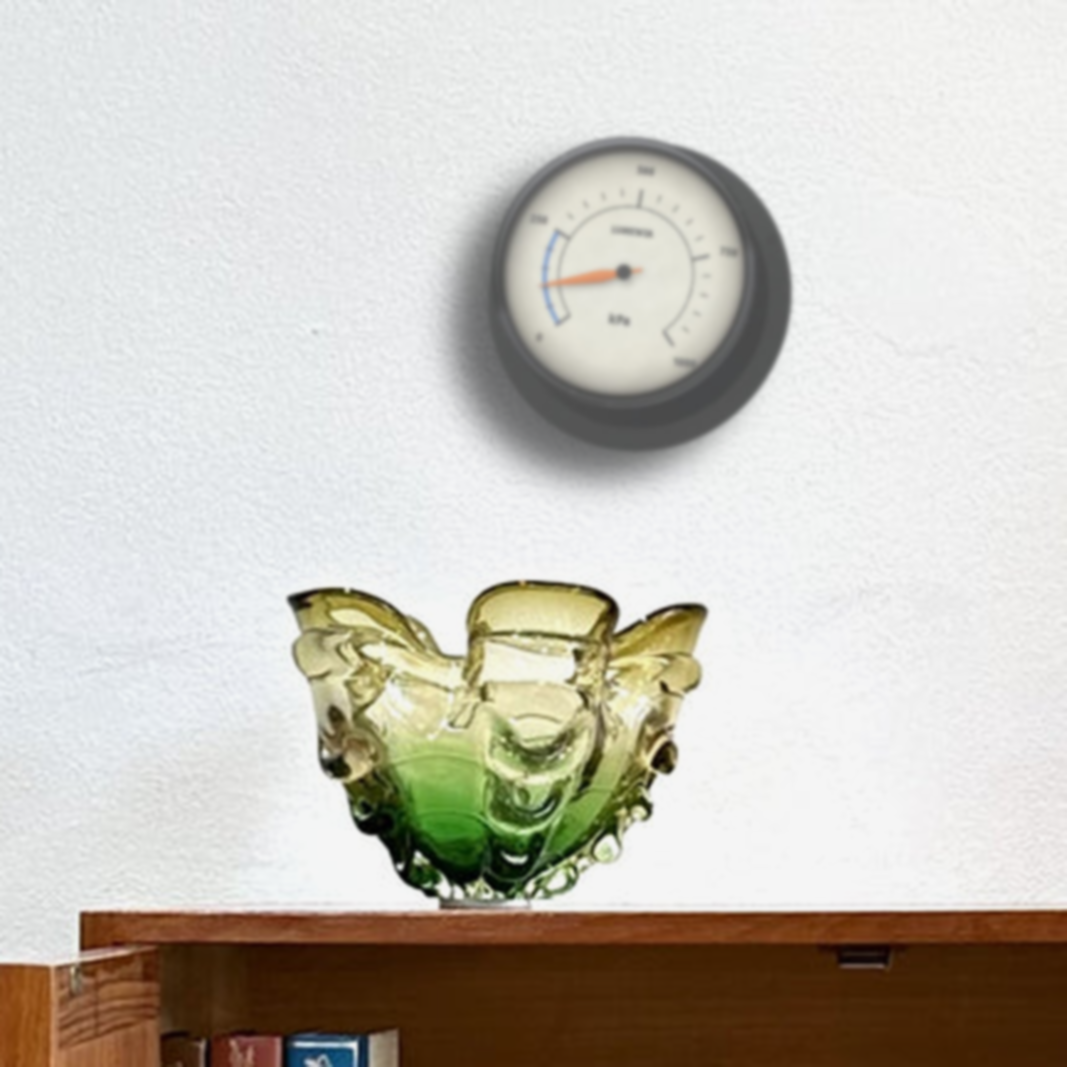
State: 100 kPa
